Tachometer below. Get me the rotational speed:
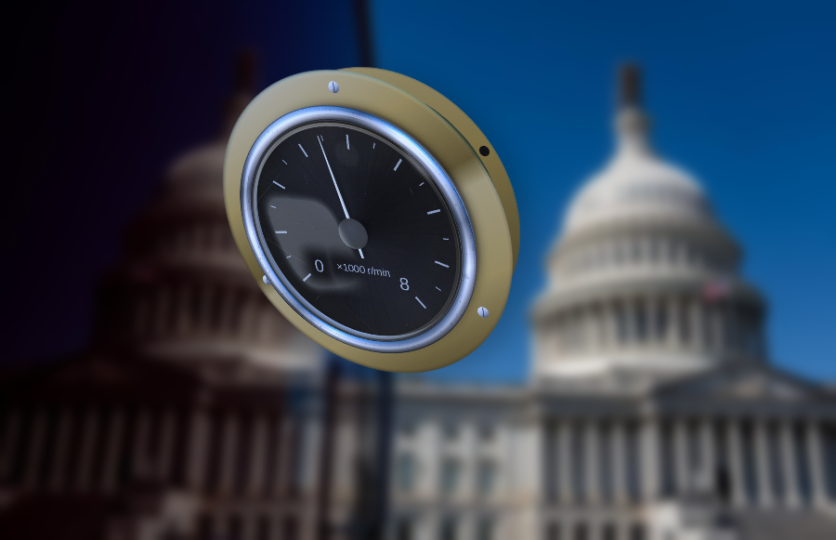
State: 3500 rpm
